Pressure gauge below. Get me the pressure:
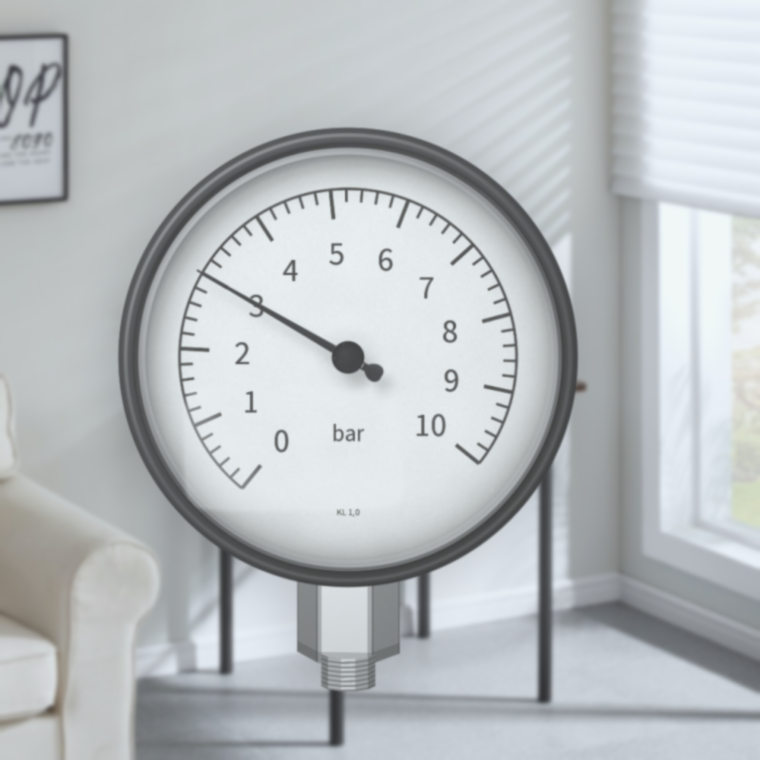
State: 3 bar
